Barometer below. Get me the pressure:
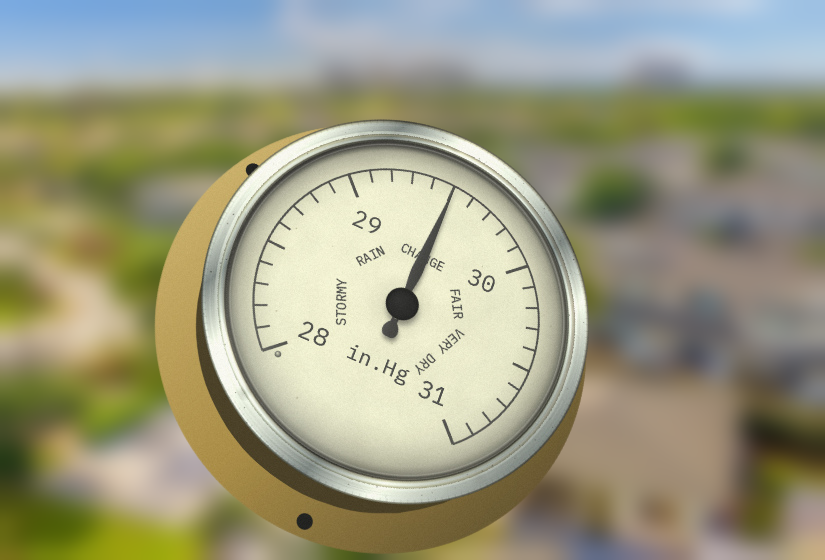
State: 29.5 inHg
